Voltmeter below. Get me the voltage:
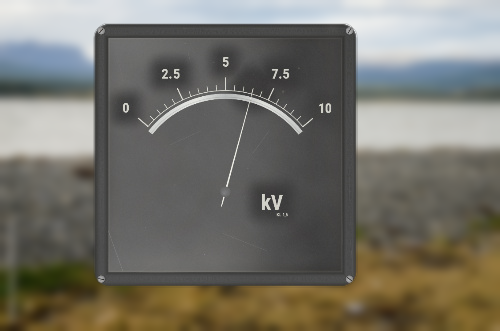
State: 6.5 kV
